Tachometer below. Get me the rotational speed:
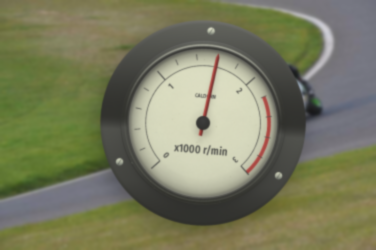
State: 1600 rpm
